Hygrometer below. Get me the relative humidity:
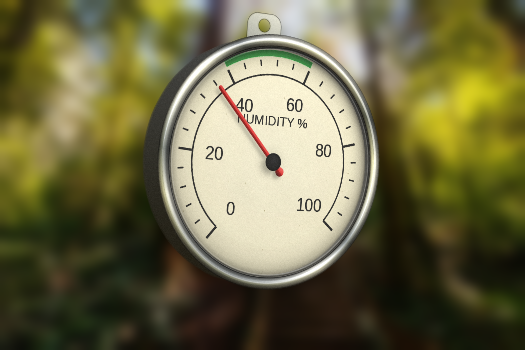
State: 36 %
